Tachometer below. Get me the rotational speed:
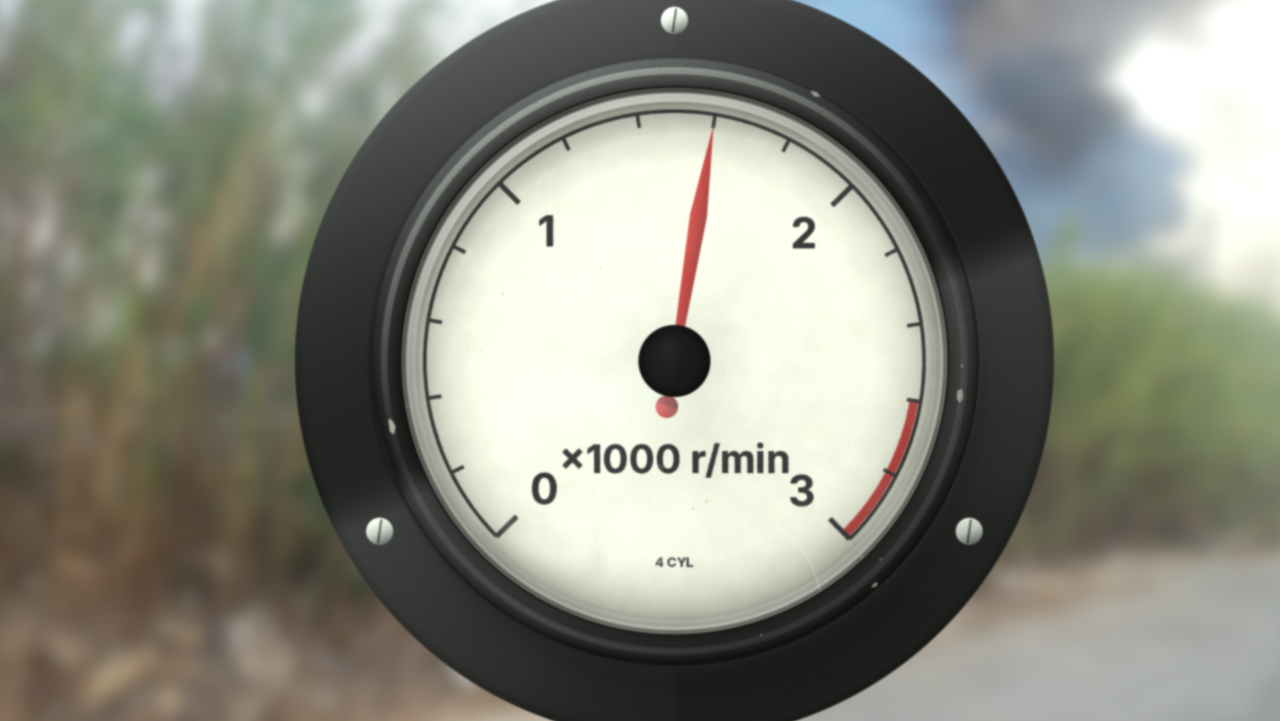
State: 1600 rpm
